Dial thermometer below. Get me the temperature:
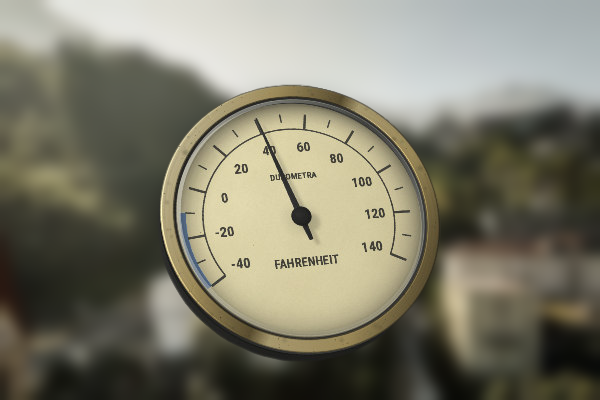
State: 40 °F
